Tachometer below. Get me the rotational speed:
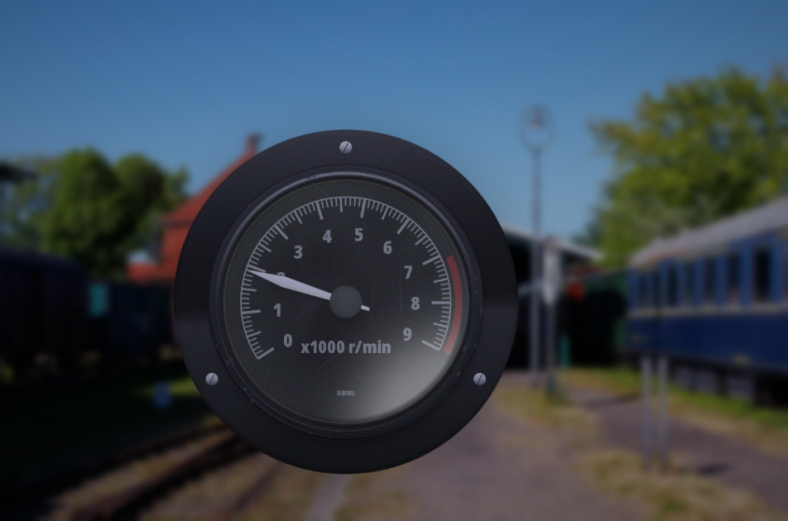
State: 1900 rpm
